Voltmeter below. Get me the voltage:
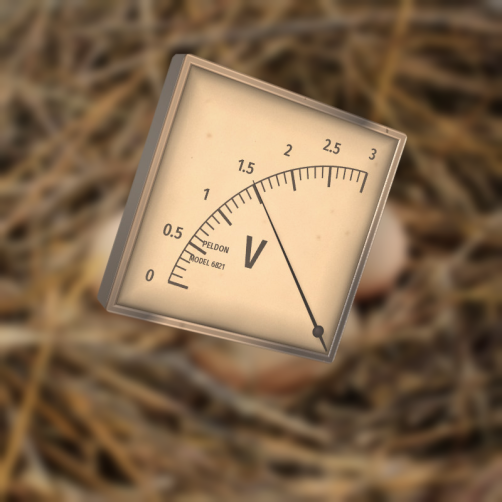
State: 1.5 V
